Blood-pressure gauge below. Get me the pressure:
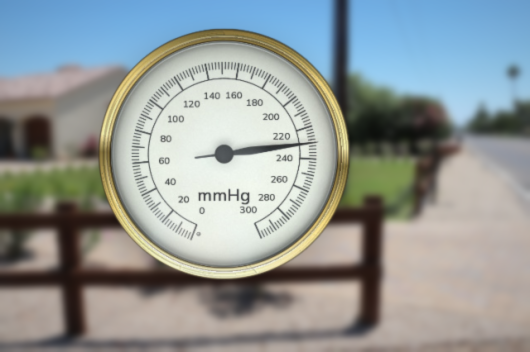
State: 230 mmHg
